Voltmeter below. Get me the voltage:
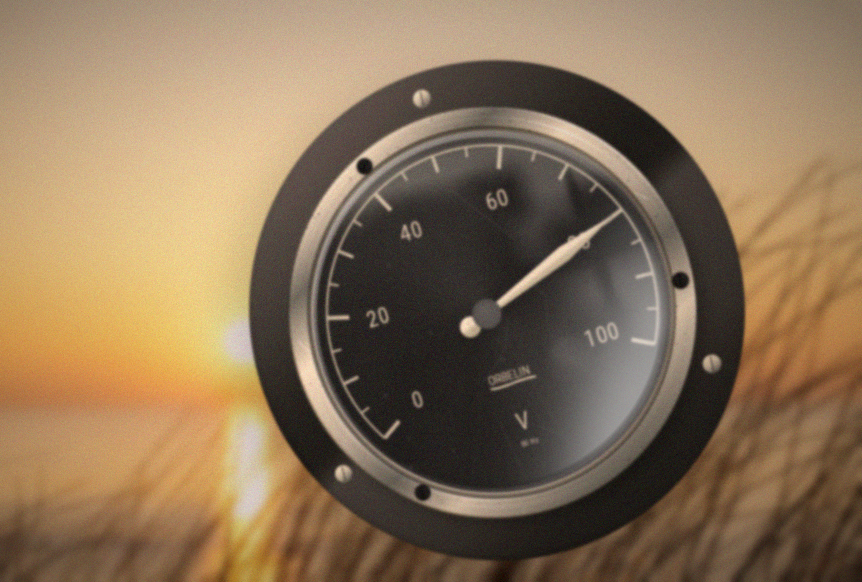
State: 80 V
